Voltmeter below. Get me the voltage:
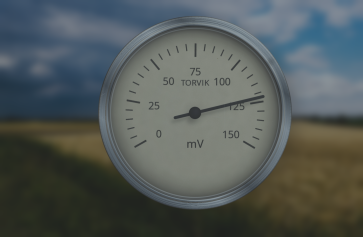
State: 122.5 mV
